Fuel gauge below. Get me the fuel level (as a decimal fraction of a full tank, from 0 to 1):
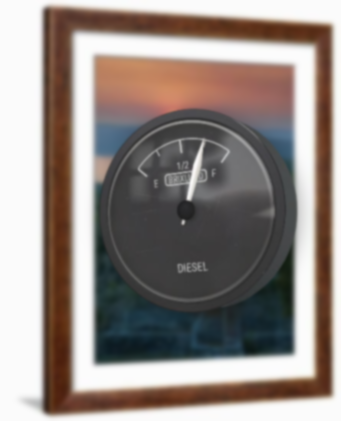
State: 0.75
